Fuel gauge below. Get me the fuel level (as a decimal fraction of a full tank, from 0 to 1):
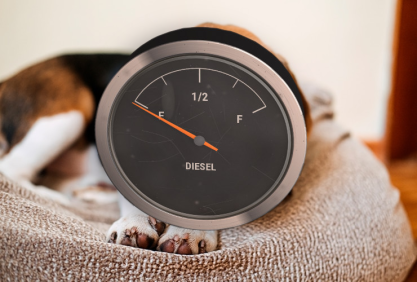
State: 0
